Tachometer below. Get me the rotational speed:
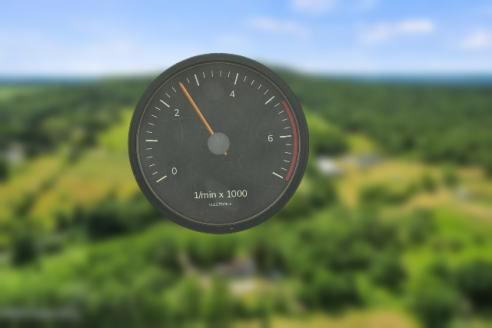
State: 2600 rpm
